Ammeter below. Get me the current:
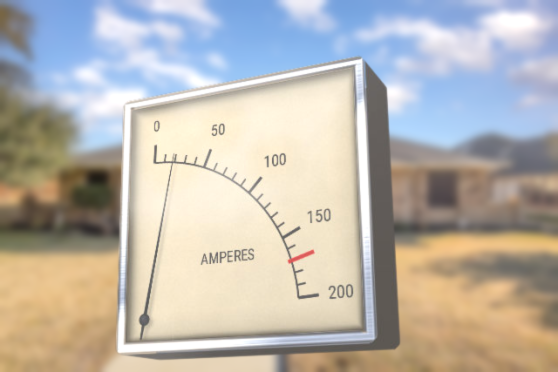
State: 20 A
